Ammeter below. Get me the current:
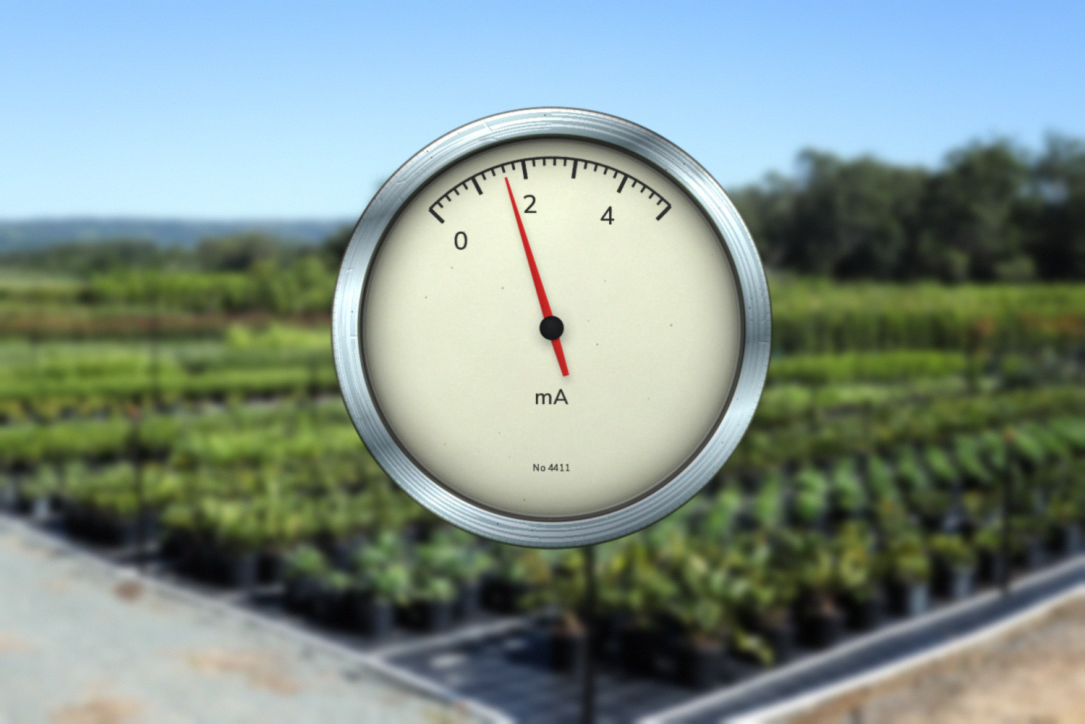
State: 1.6 mA
